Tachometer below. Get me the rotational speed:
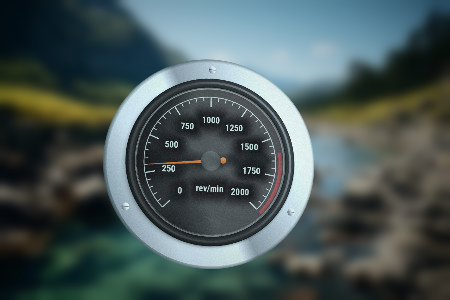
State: 300 rpm
